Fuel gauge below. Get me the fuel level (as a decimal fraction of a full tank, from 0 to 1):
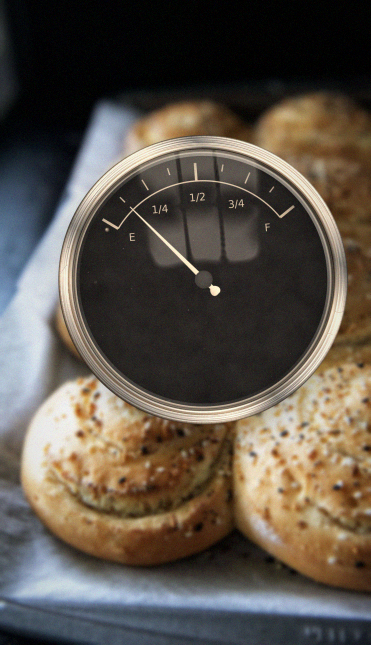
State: 0.125
